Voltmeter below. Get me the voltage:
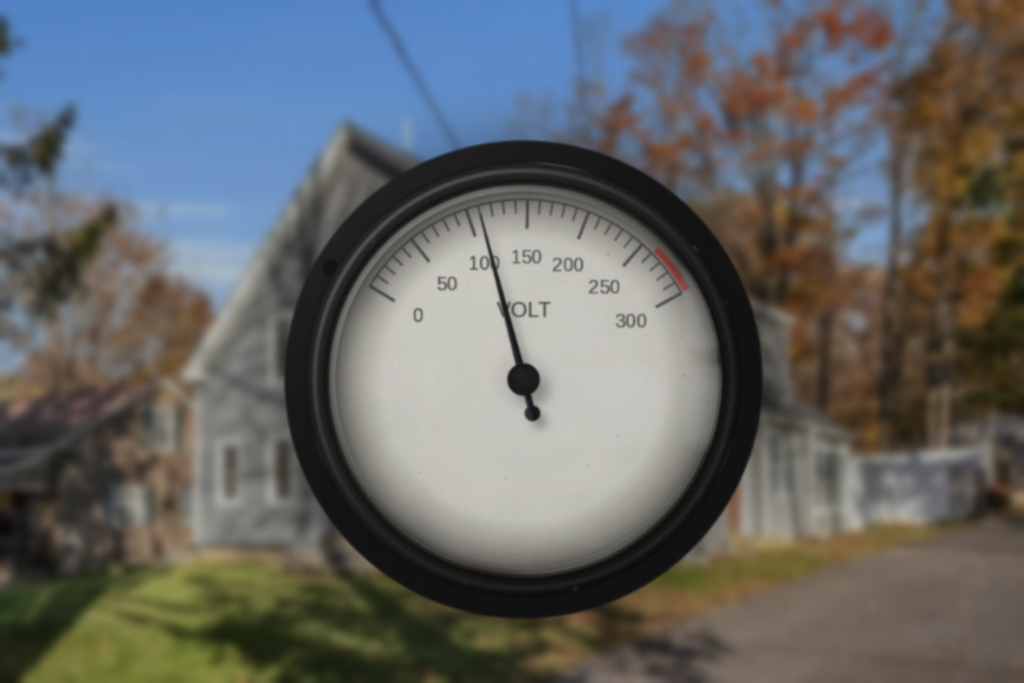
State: 110 V
